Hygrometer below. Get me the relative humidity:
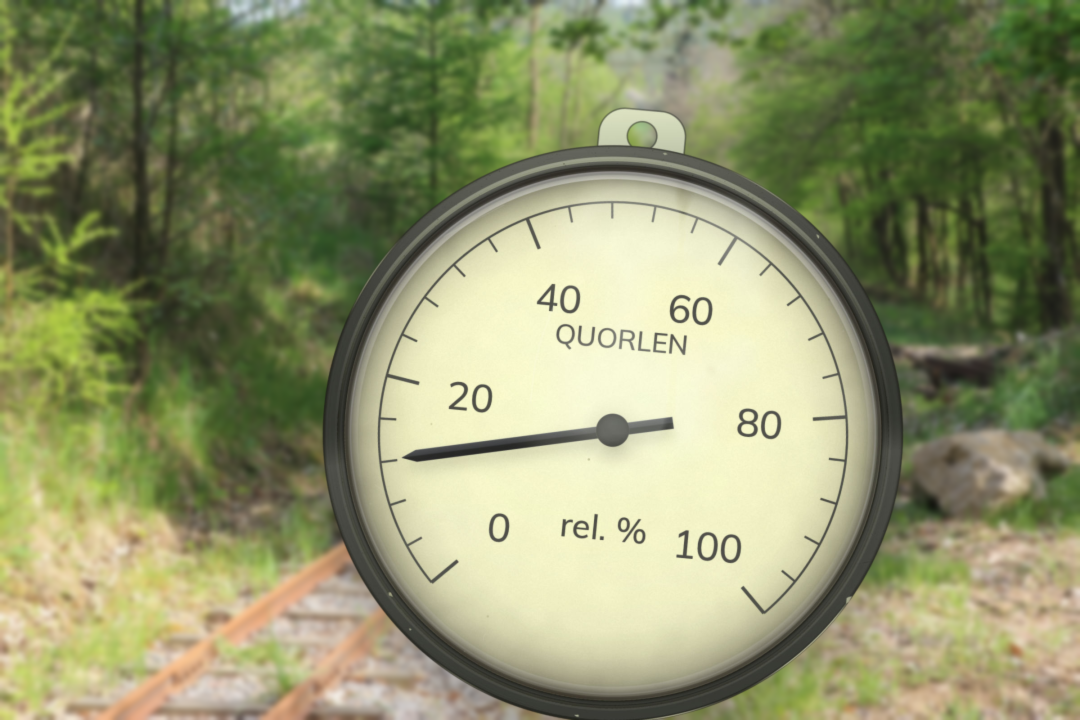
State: 12 %
